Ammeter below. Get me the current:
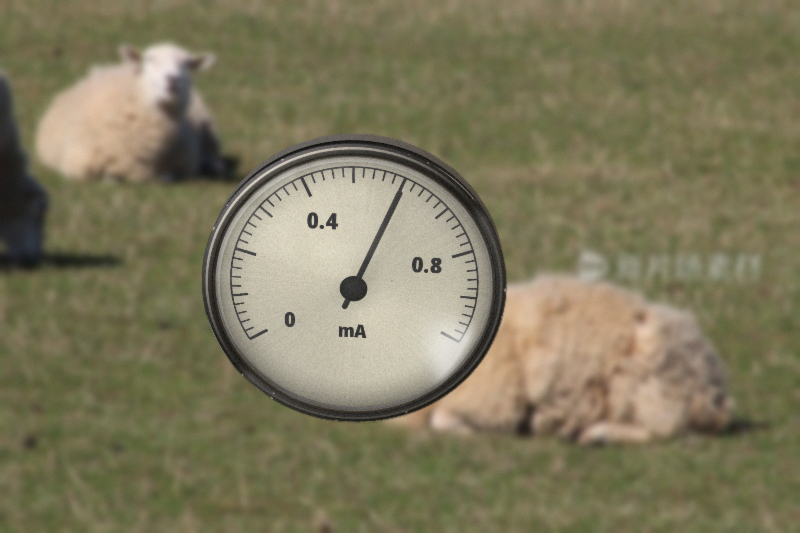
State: 0.6 mA
